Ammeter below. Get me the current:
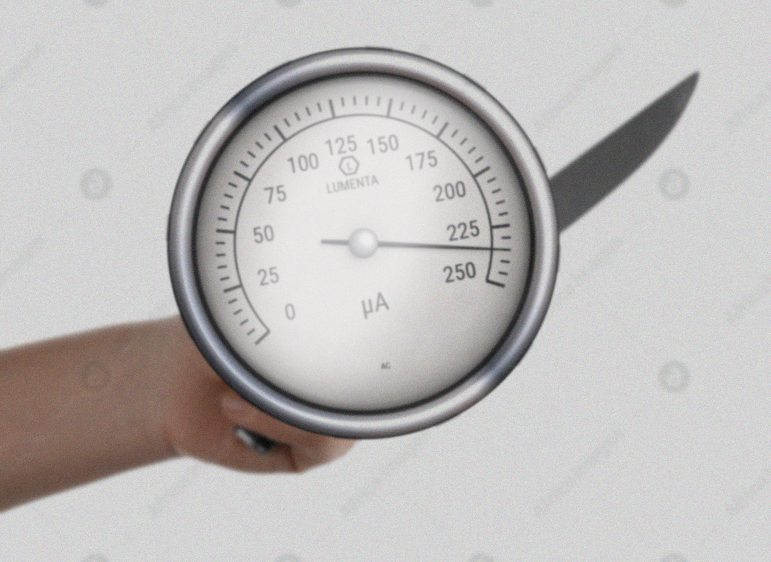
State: 235 µA
